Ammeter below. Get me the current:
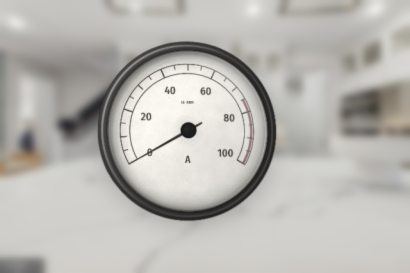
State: 0 A
